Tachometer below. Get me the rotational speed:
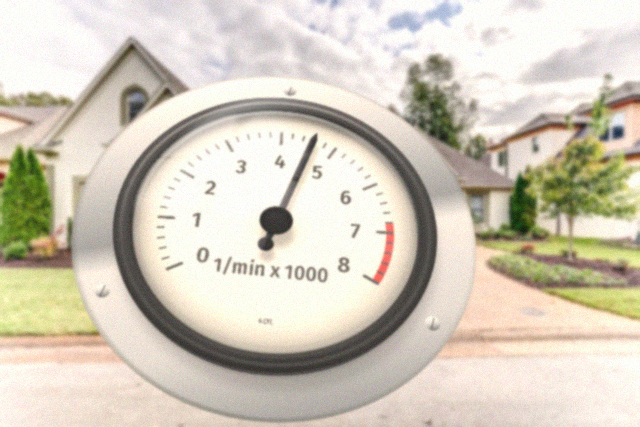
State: 4600 rpm
